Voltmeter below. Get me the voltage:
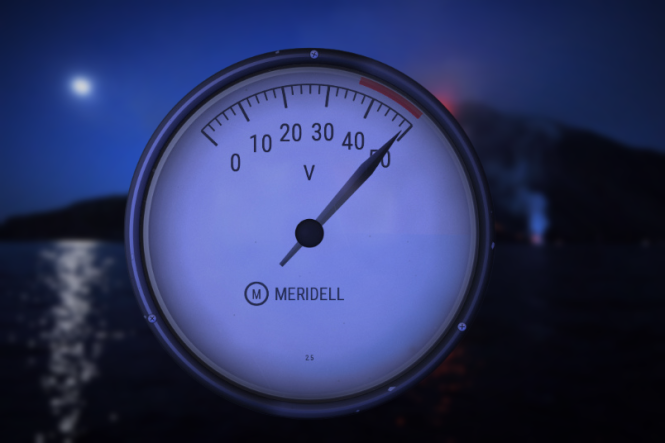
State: 49 V
